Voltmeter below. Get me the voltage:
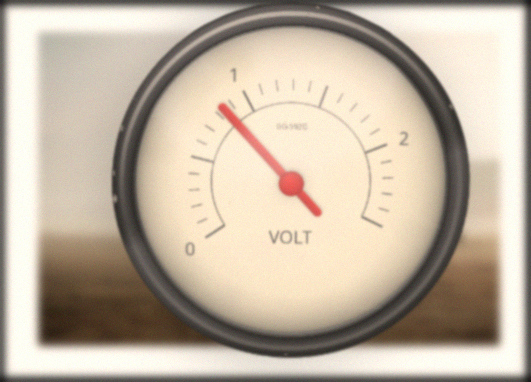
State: 0.85 V
